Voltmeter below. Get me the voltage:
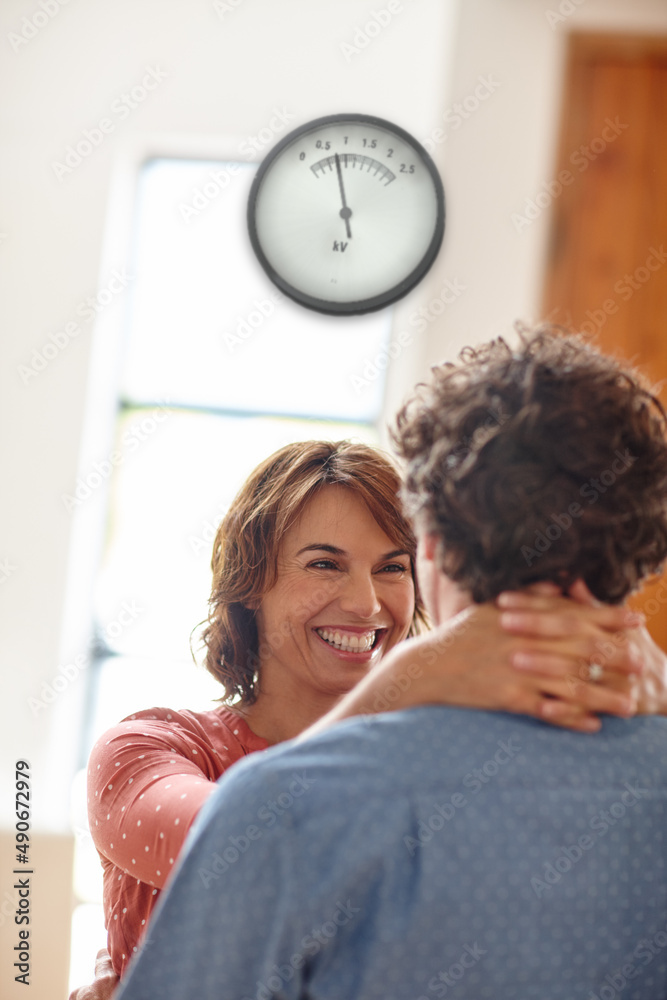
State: 0.75 kV
